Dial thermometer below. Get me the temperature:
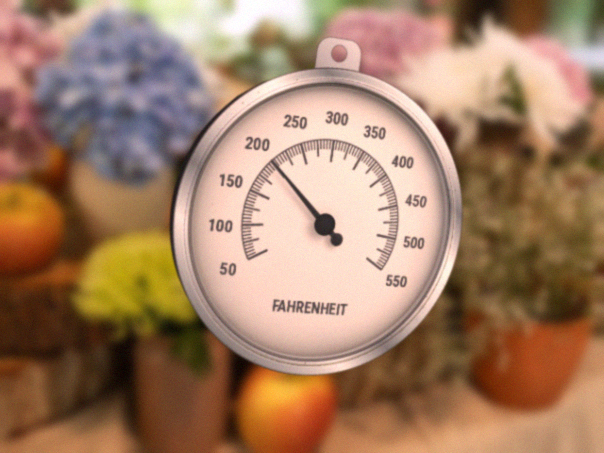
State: 200 °F
